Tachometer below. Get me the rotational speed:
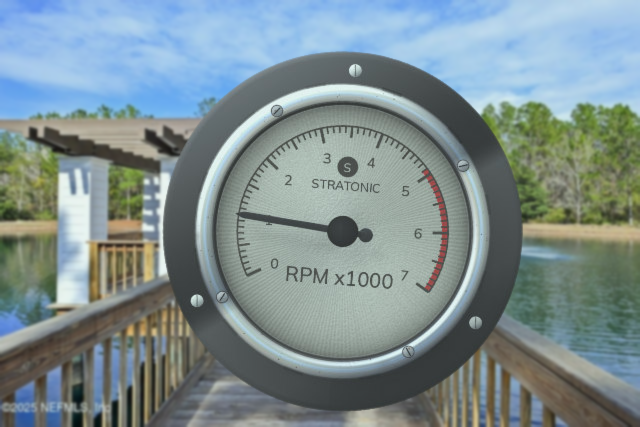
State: 1000 rpm
